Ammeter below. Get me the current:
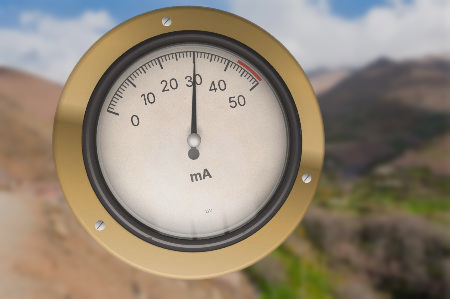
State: 30 mA
